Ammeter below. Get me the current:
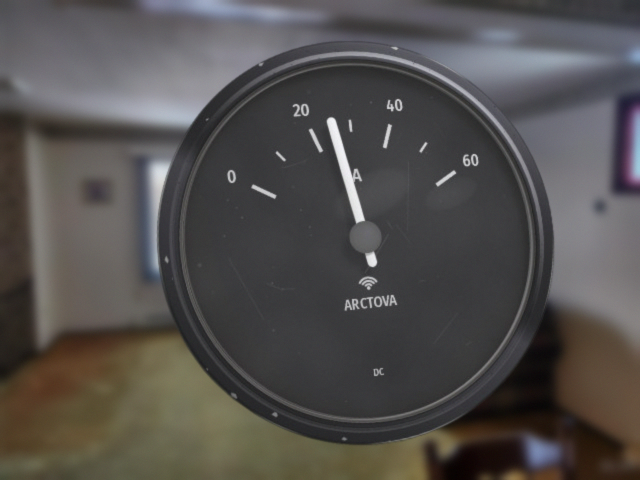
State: 25 A
